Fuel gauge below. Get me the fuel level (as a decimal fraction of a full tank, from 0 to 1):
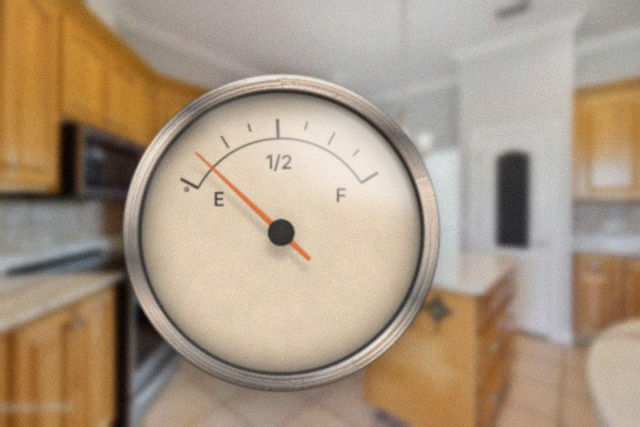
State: 0.125
